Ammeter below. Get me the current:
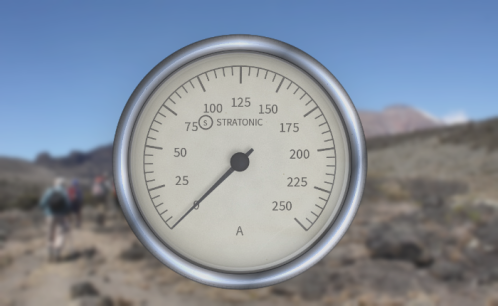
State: 0 A
